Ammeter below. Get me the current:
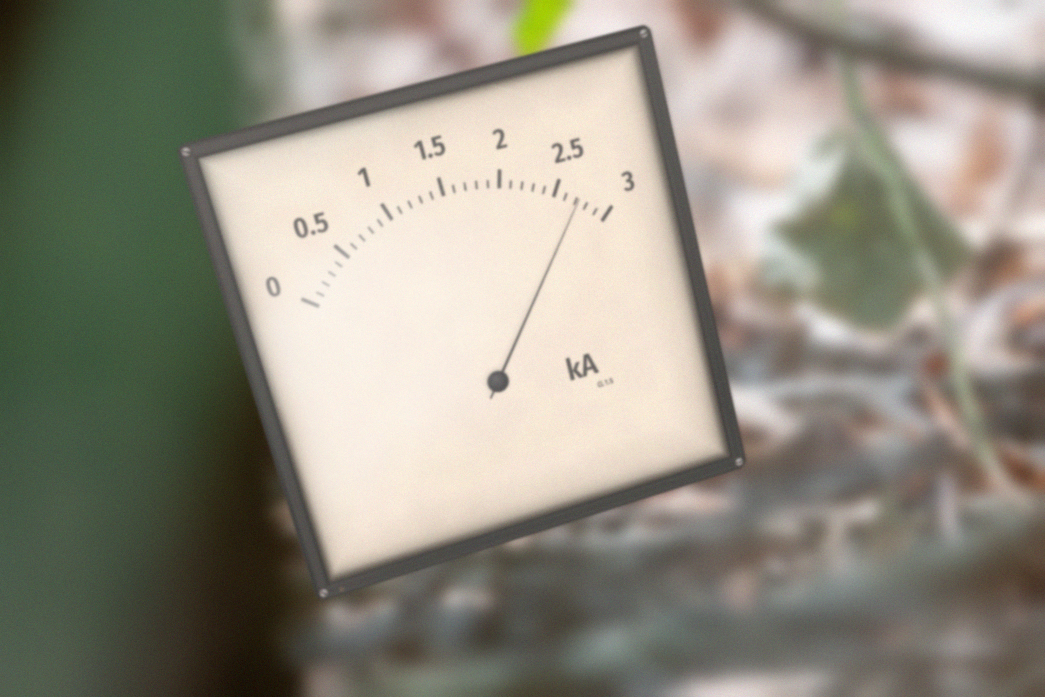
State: 2.7 kA
